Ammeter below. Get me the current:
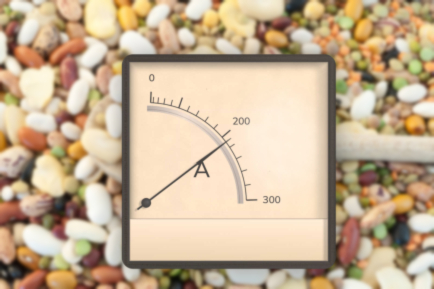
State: 210 A
